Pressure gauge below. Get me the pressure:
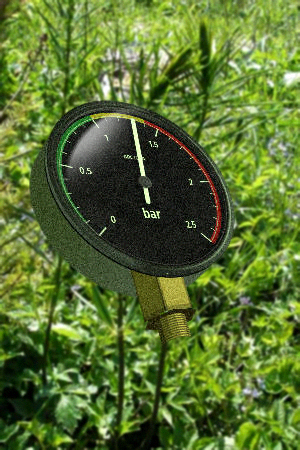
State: 1.3 bar
